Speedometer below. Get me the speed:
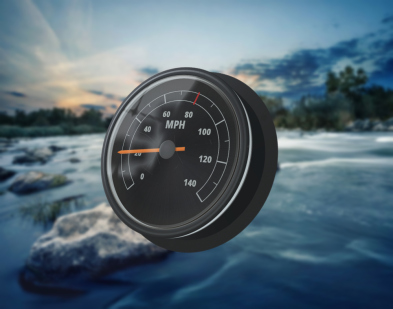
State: 20 mph
